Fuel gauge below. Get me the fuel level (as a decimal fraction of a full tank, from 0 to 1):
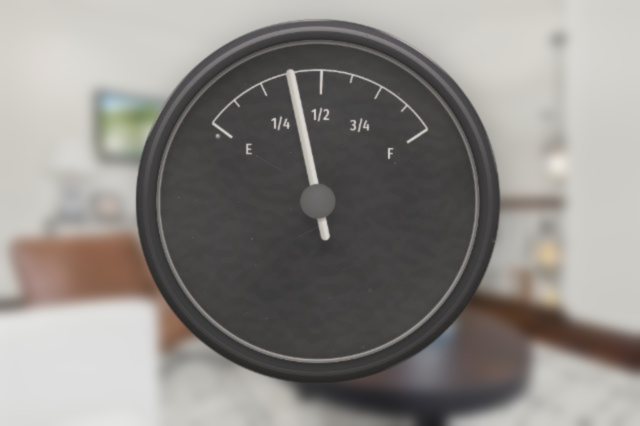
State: 0.375
